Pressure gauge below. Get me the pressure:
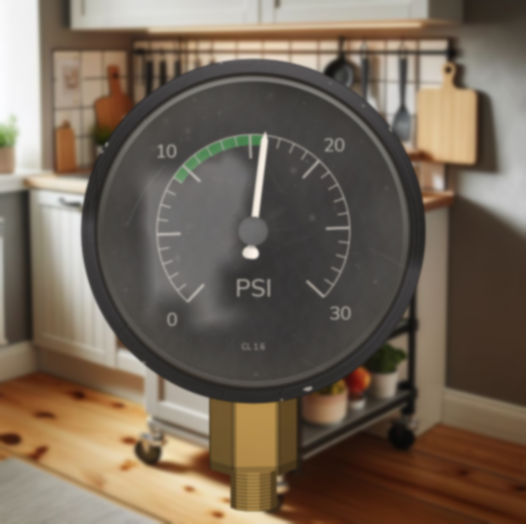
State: 16 psi
